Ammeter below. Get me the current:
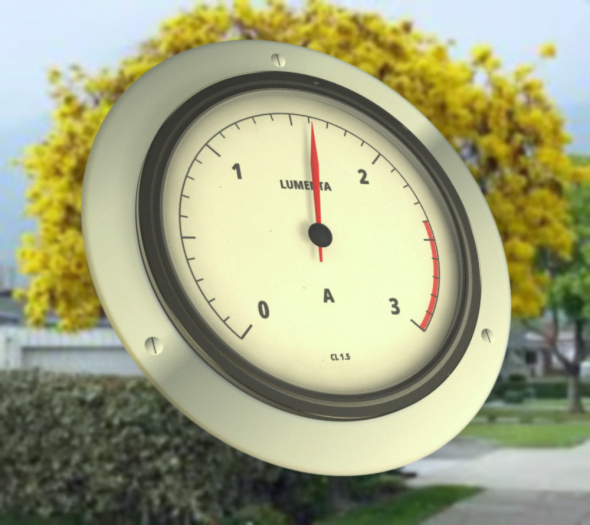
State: 1.6 A
